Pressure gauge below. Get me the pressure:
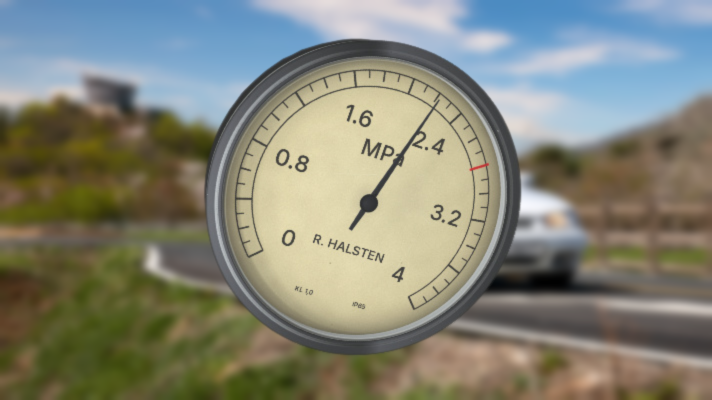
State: 2.2 MPa
